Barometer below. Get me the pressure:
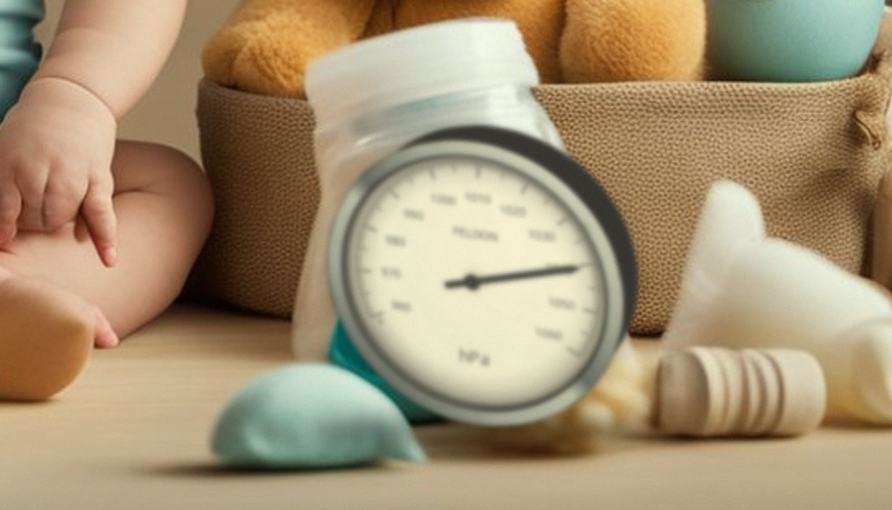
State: 1040 hPa
